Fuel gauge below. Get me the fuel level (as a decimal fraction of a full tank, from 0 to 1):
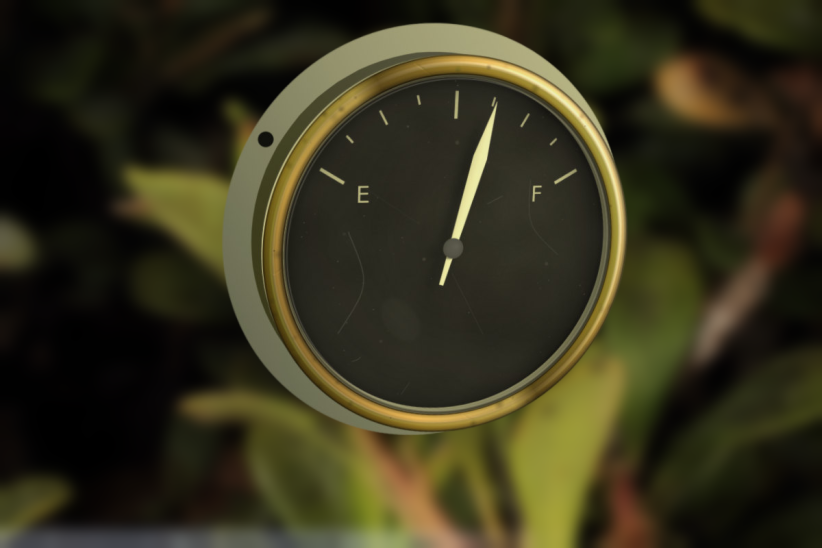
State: 0.625
